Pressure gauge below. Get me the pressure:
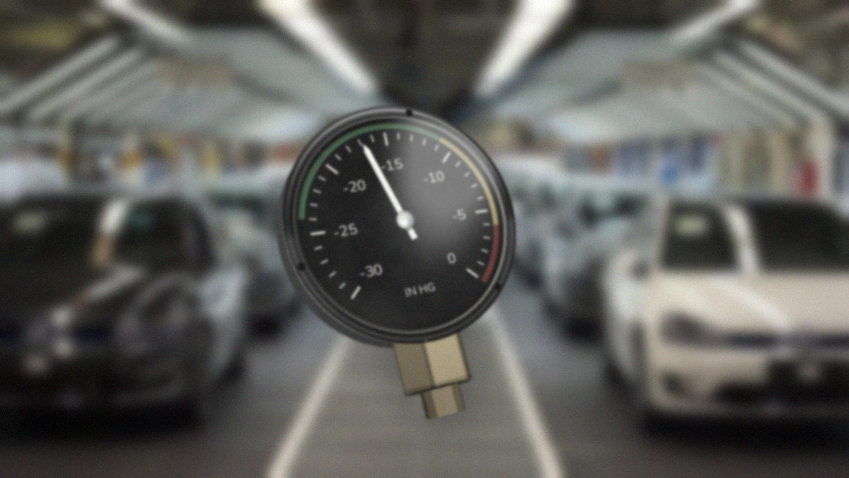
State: -17 inHg
